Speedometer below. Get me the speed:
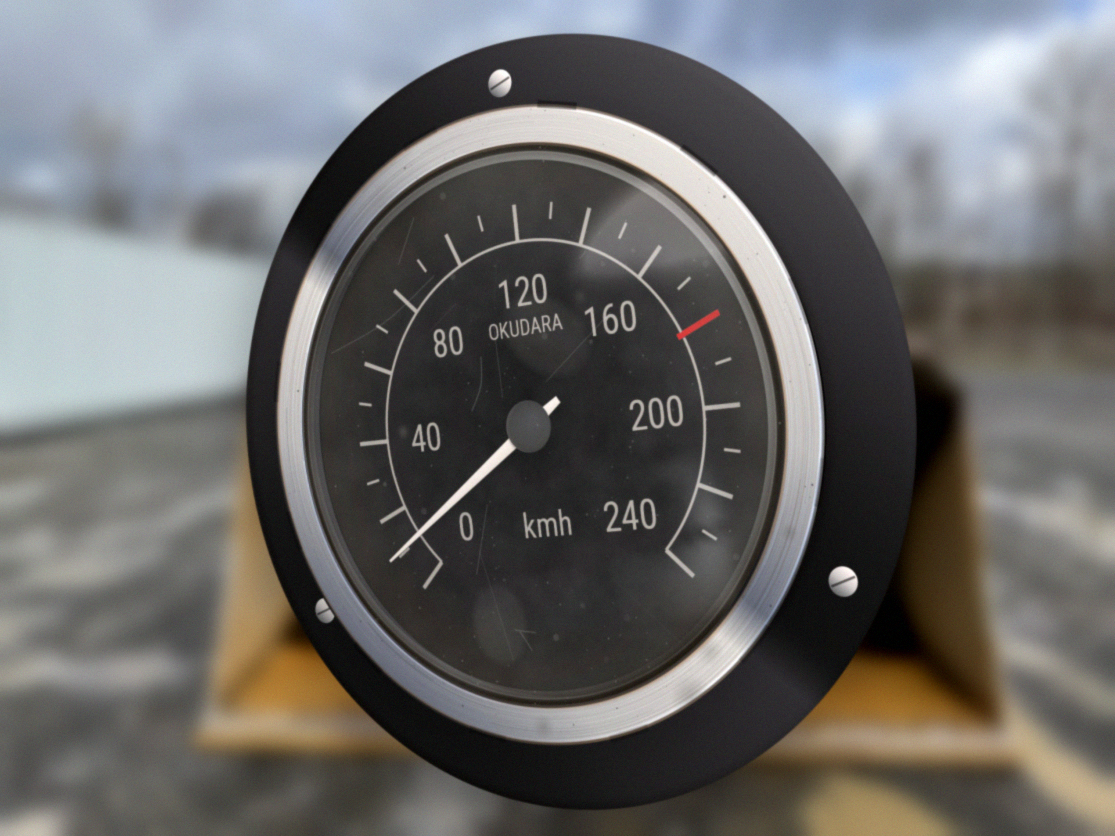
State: 10 km/h
